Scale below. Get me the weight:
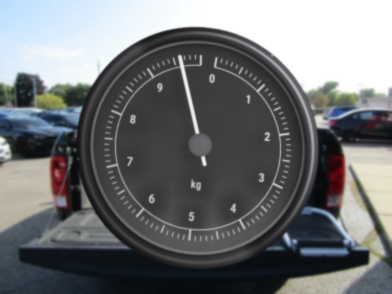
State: 9.6 kg
